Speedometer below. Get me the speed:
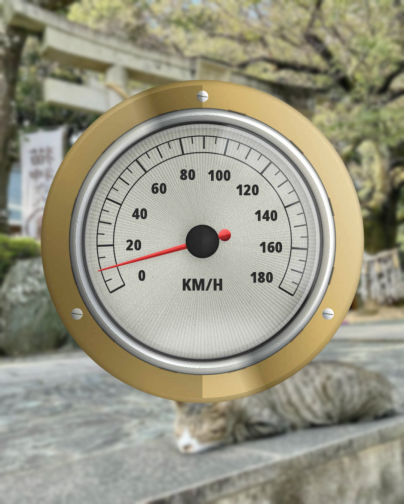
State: 10 km/h
